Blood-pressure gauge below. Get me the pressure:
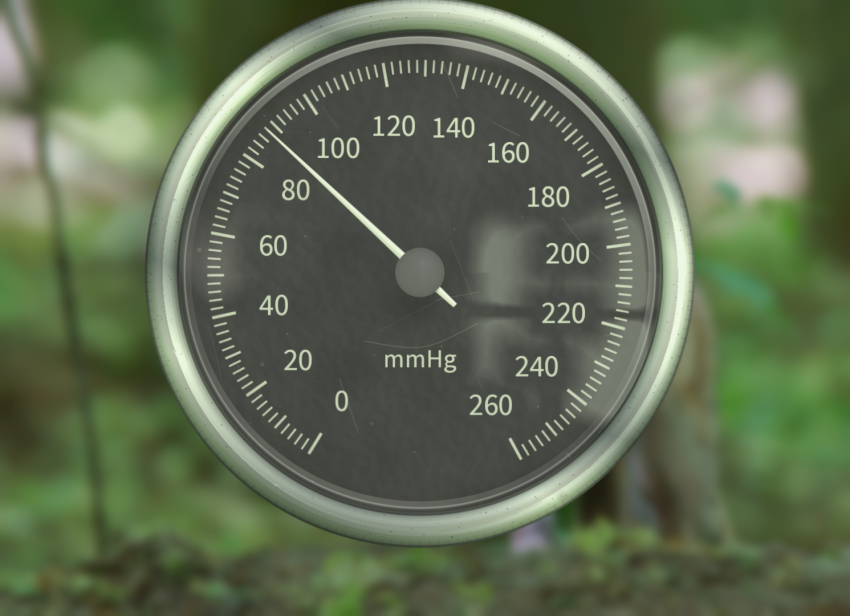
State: 88 mmHg
